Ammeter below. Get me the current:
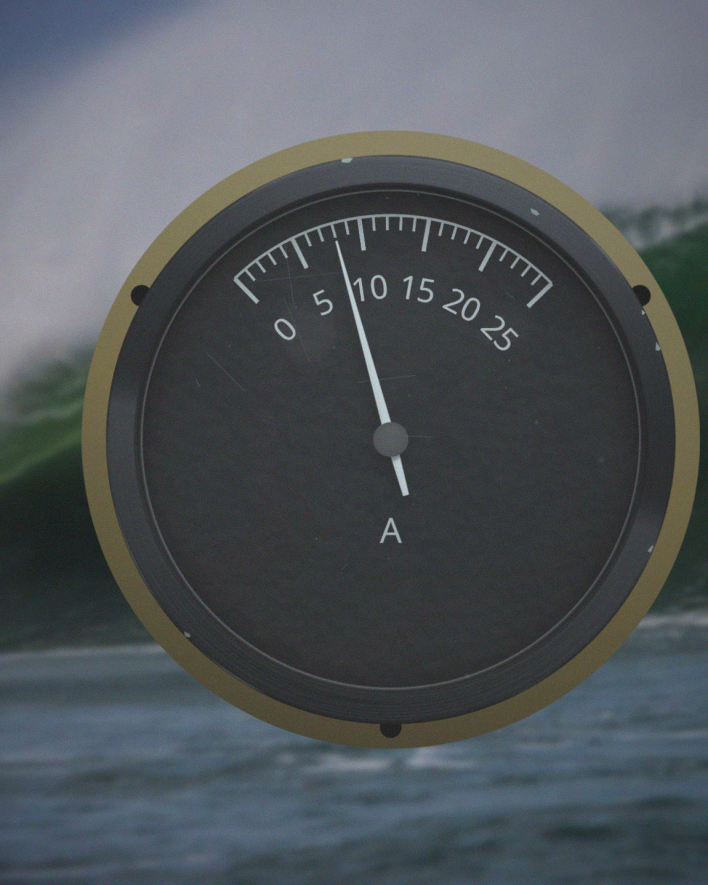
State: 8 A
